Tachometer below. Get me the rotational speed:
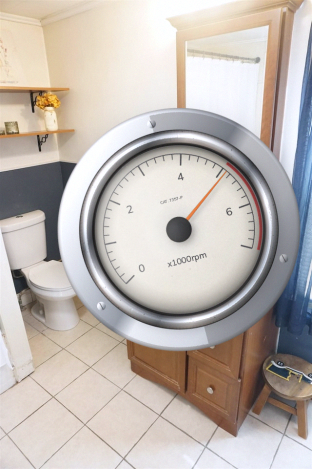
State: 5100 rpm
